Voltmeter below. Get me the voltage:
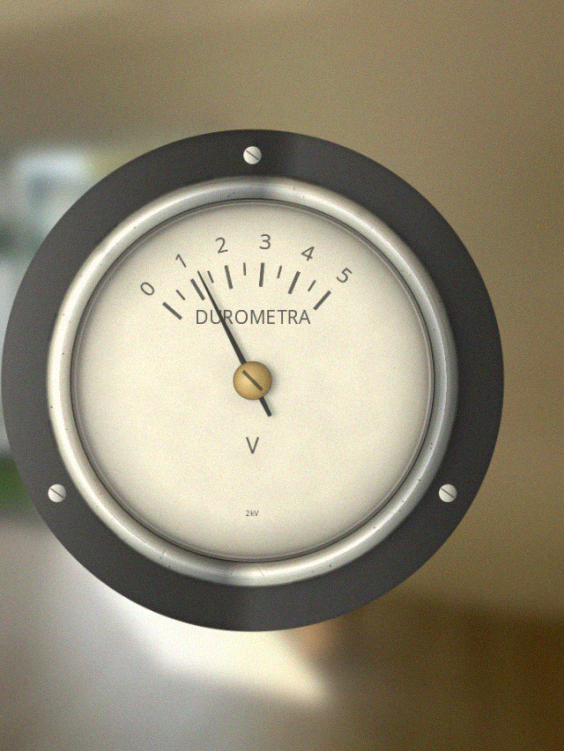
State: 1.25 V
